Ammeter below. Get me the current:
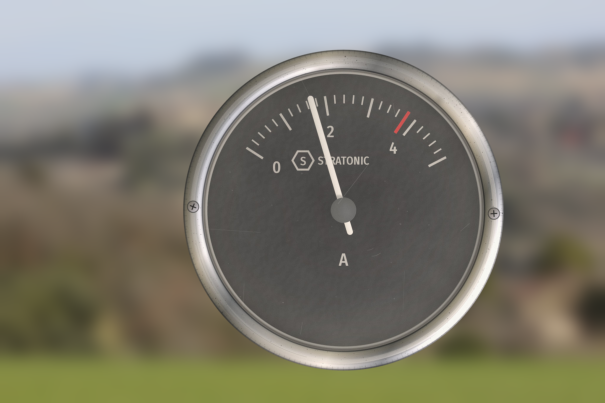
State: 1.7 A
